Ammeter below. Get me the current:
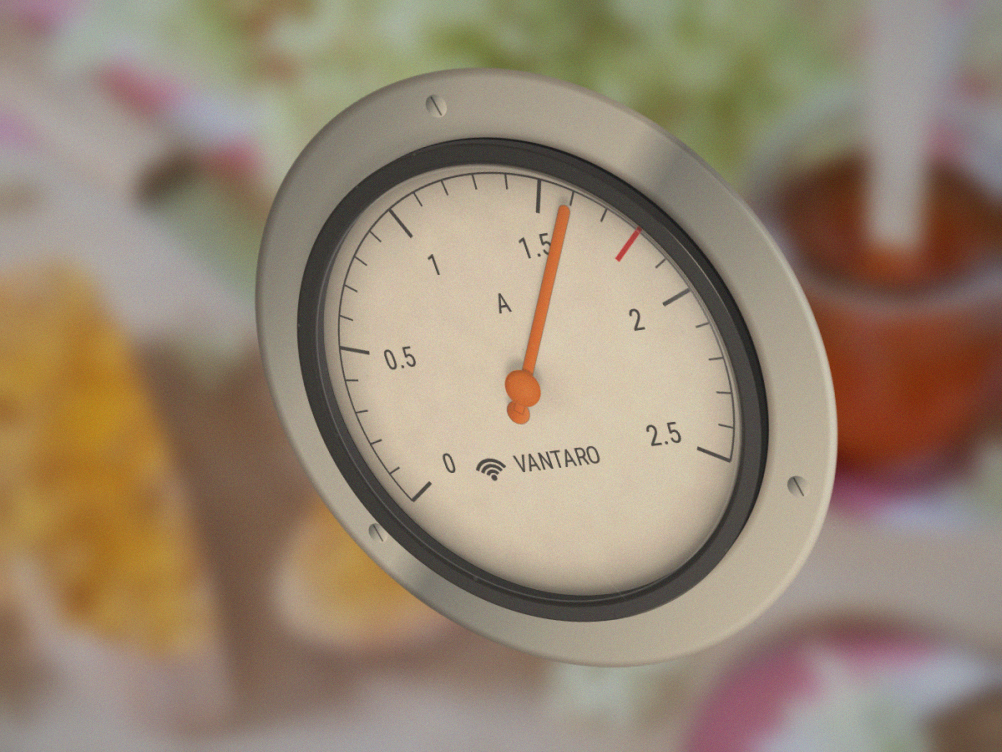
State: 1.6 A
